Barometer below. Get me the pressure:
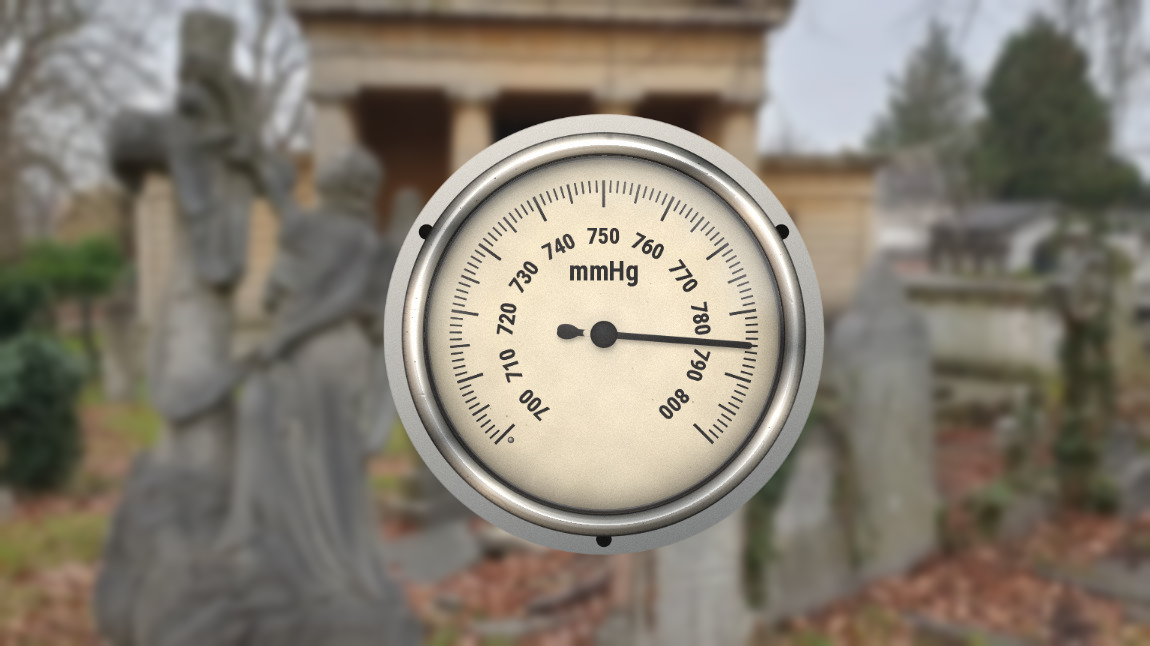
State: 785 mmHg
